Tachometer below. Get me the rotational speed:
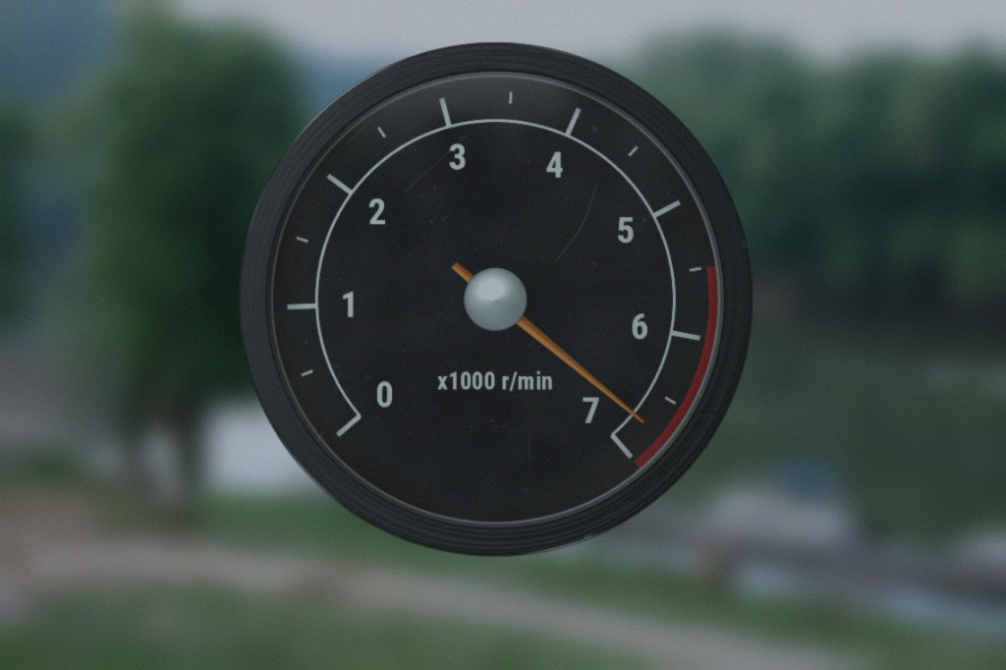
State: 6750 rpm
